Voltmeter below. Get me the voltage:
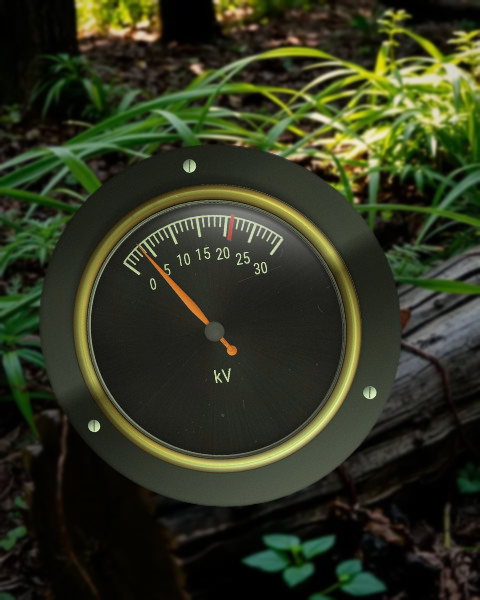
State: 4 kV
